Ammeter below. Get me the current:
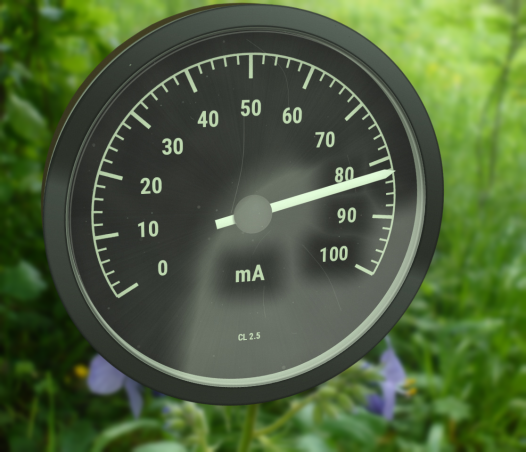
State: 82 mA
